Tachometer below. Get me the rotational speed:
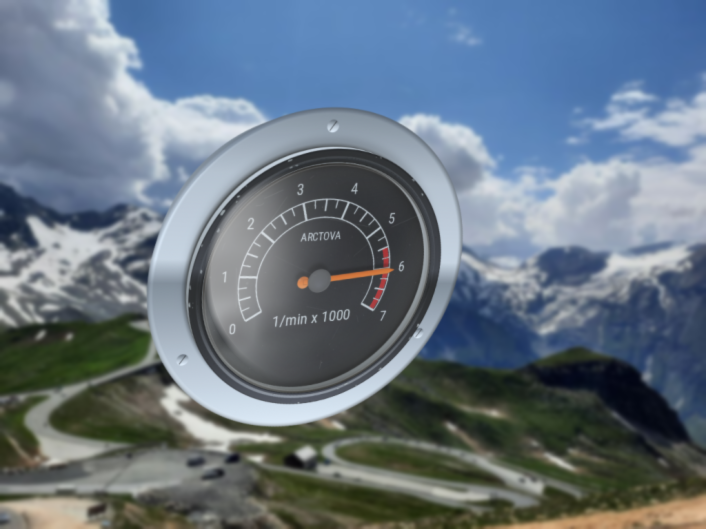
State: 6000 rpm
